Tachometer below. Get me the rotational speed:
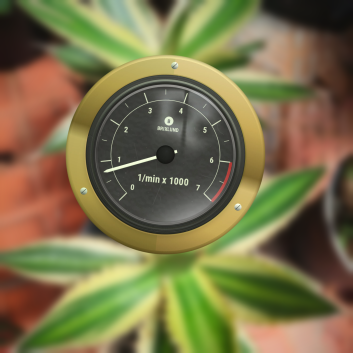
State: 750 rpm
